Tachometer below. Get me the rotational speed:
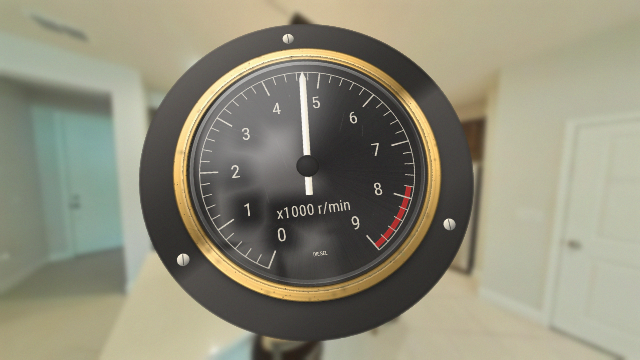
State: 4700 rpm
